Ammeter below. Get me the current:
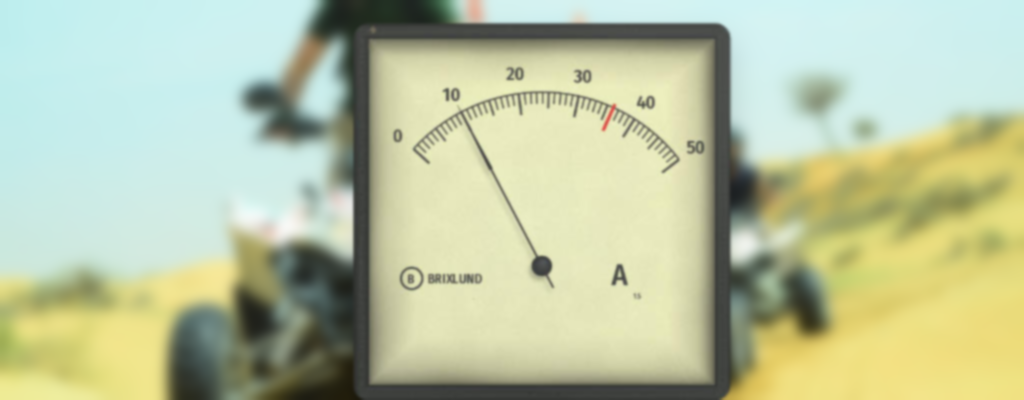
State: 10 A
